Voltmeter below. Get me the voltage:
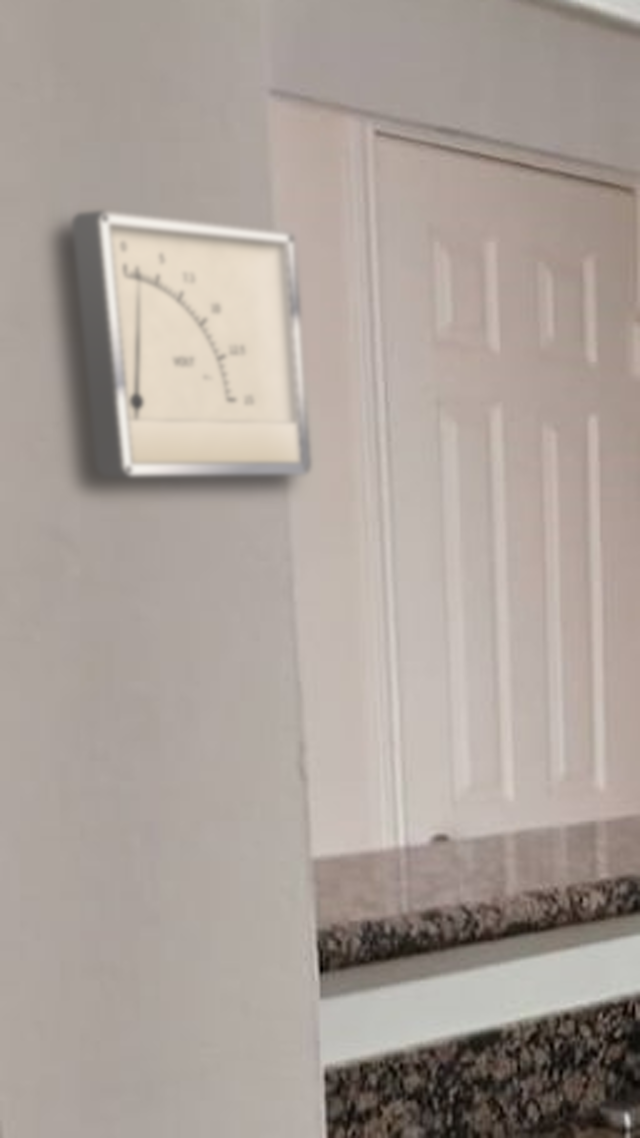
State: 2.5 V
